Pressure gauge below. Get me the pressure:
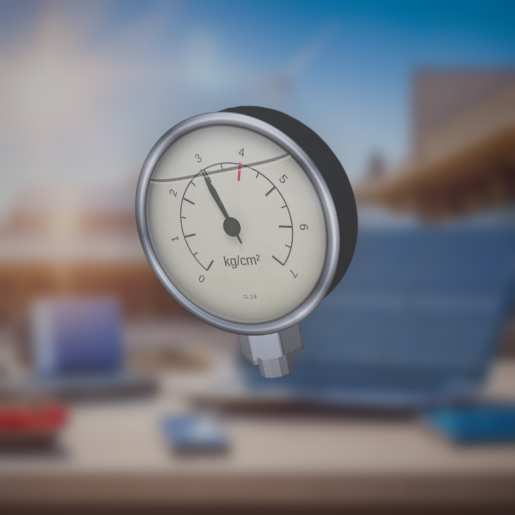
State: 3 kg/cm²
